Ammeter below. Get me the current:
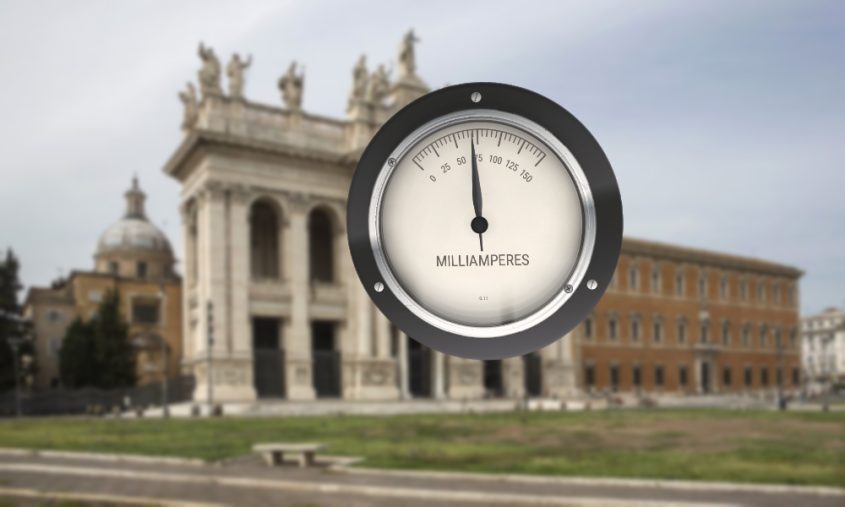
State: 70 mA
